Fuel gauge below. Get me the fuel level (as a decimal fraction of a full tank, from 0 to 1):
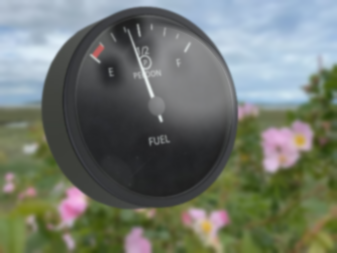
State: 0.375
